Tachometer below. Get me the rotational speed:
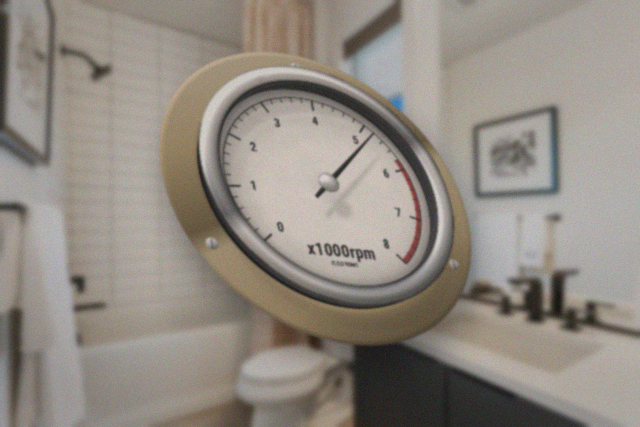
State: 5200 rpm
